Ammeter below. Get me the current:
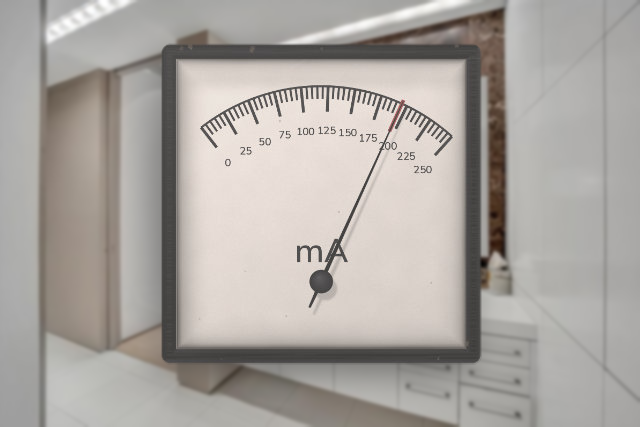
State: 195 mA
